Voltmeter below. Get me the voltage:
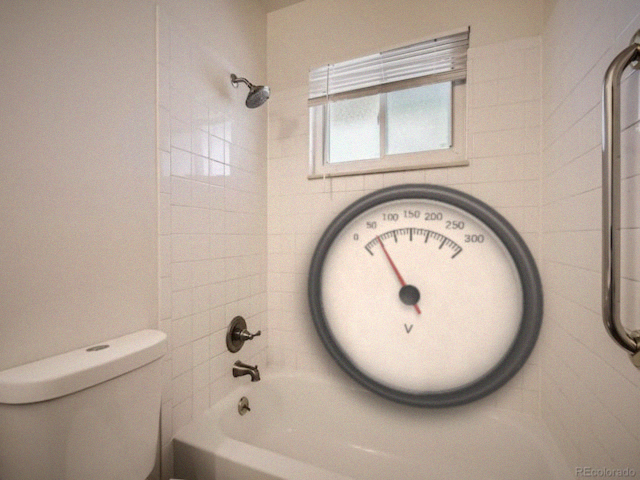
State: 50 V
